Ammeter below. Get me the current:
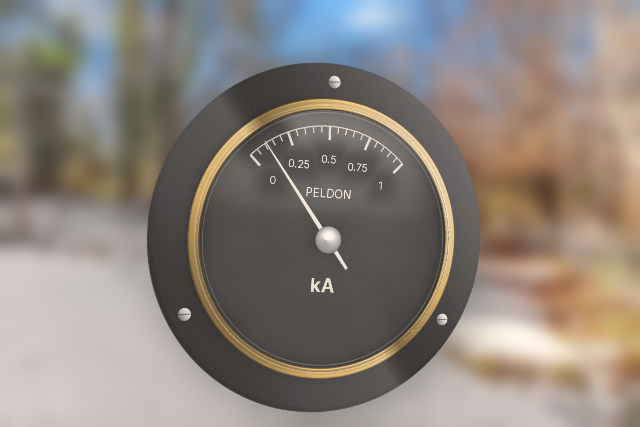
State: 0.1 kA
